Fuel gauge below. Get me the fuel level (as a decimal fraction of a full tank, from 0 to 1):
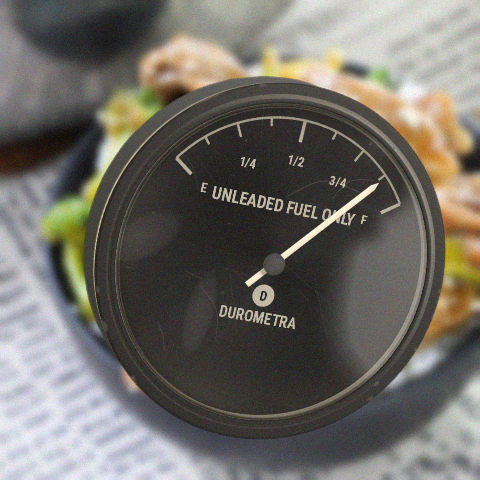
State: 0.875
